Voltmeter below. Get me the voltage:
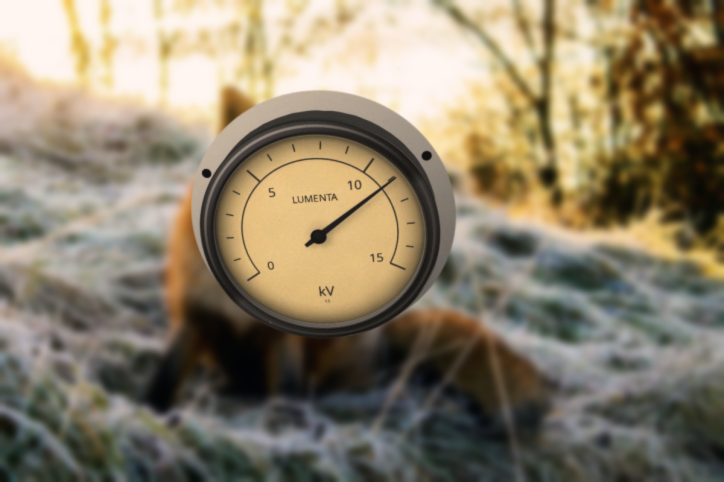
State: 11 kV
